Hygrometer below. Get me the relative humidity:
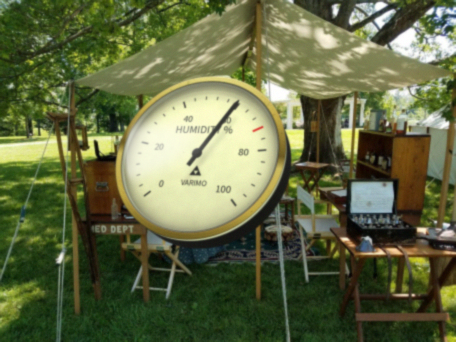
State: 60 %
